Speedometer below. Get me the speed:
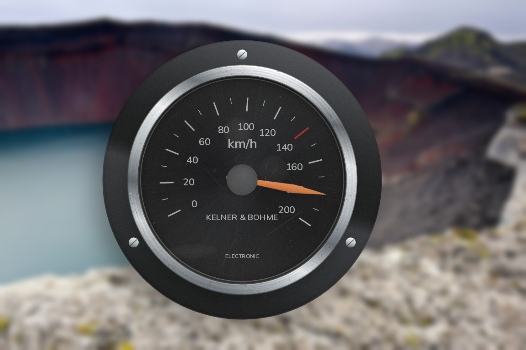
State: 180 km/h
